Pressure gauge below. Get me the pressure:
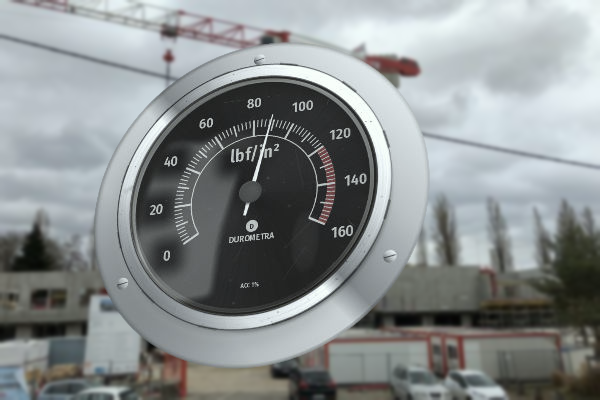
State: 90 psi
